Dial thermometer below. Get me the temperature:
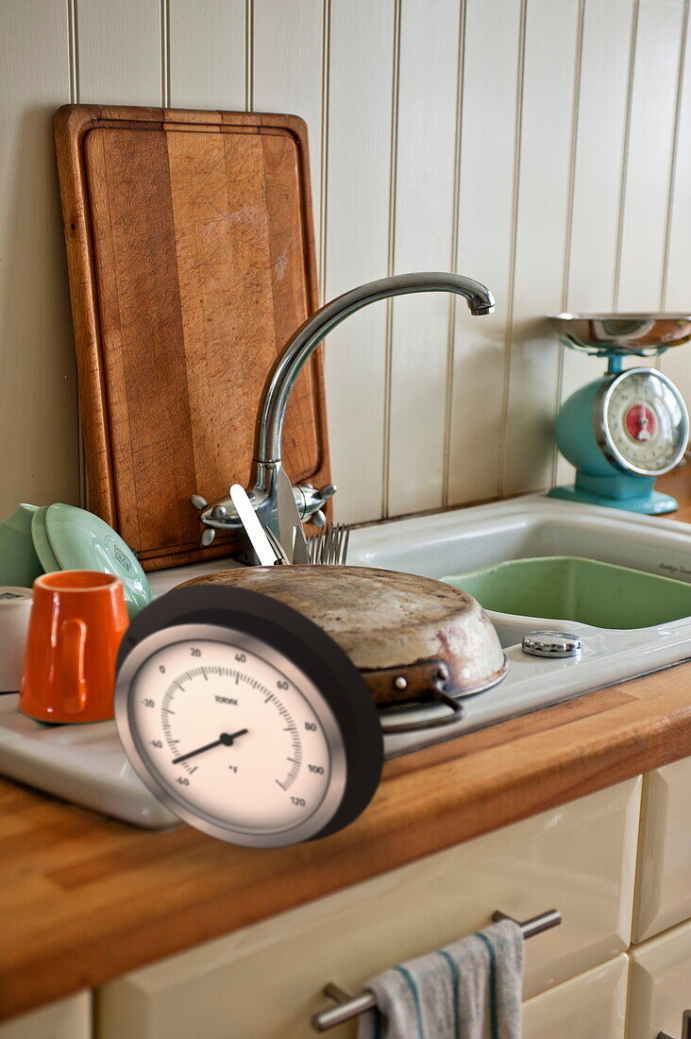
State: -50 °F
